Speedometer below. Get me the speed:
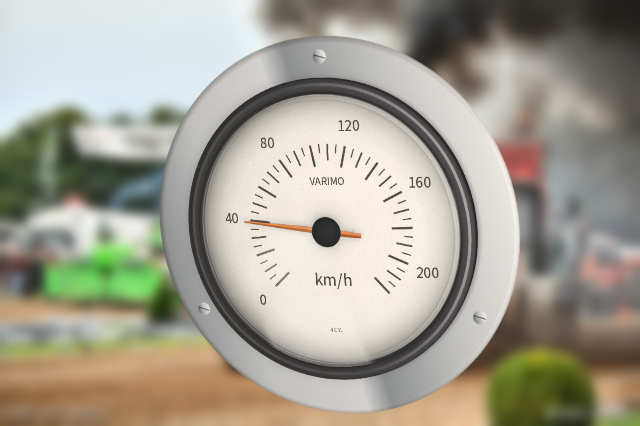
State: 40 km/h
